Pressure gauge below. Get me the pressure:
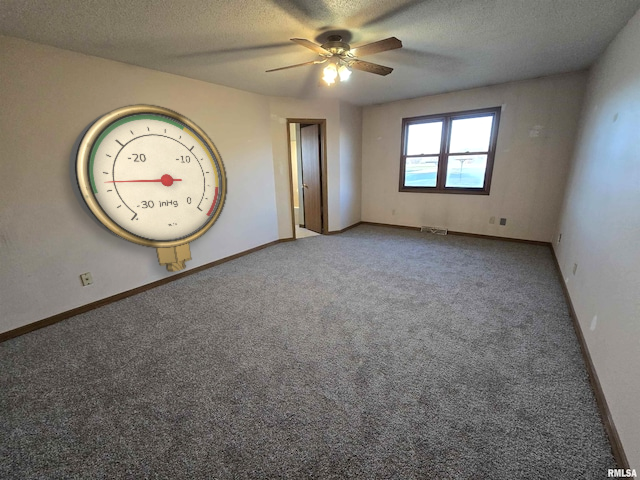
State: -25 inHg
